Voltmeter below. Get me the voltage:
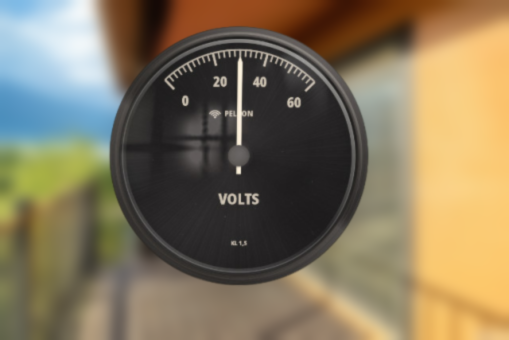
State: 30 V
